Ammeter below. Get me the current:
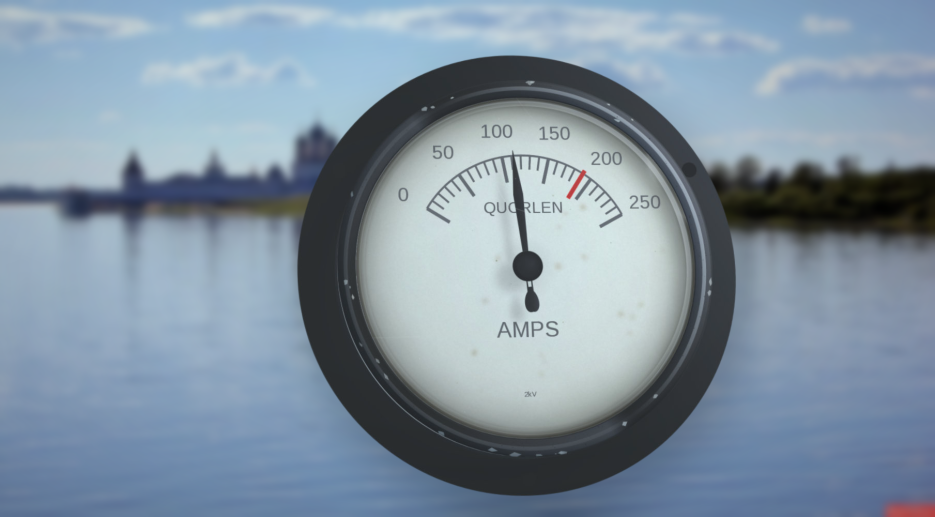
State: 110 A
